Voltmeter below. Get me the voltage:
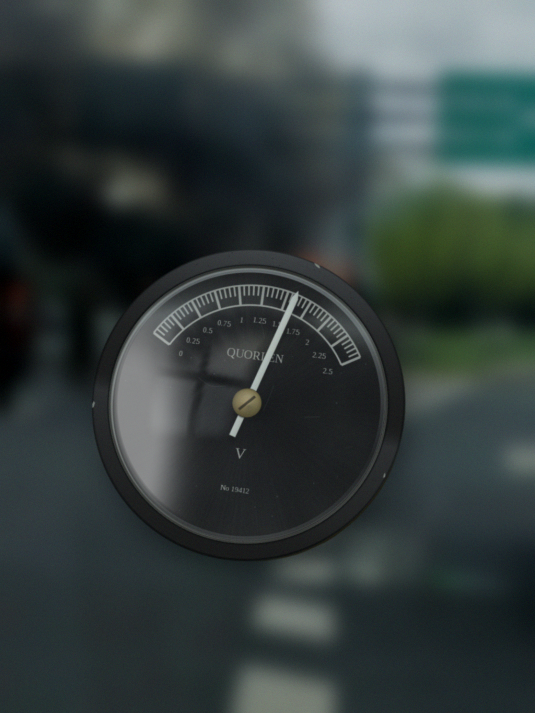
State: 1.6 V
